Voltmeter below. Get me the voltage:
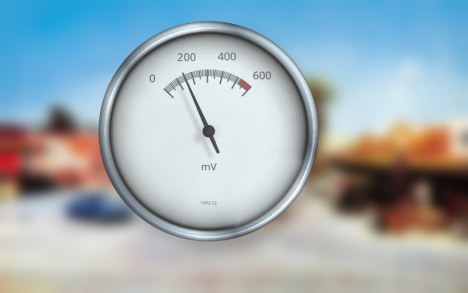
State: 150 mV
